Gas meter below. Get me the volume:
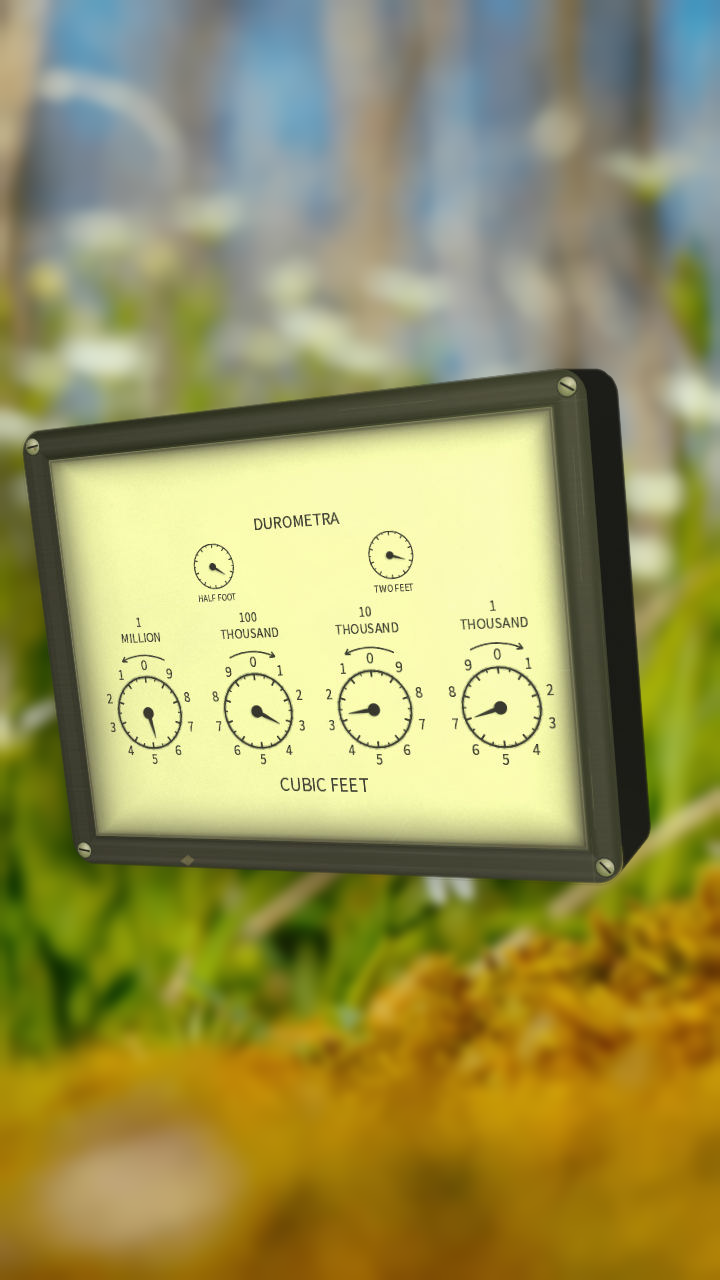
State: 532700 ft³
